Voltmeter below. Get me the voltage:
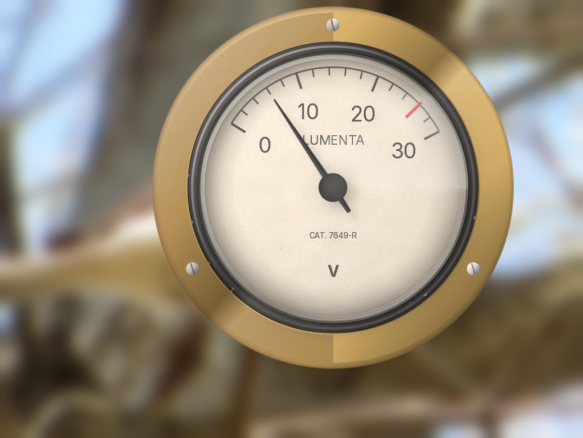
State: 6 V
